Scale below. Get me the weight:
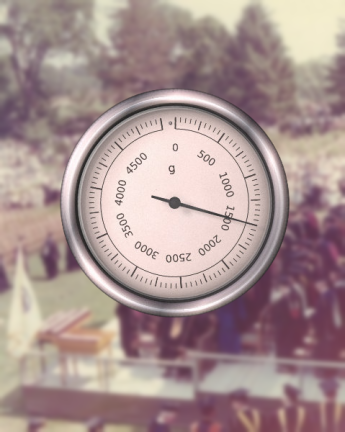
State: 1500 g
